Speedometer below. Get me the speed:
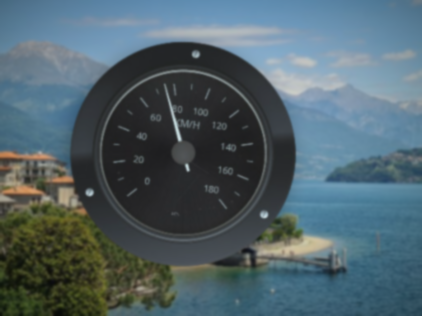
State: 75 km/h
